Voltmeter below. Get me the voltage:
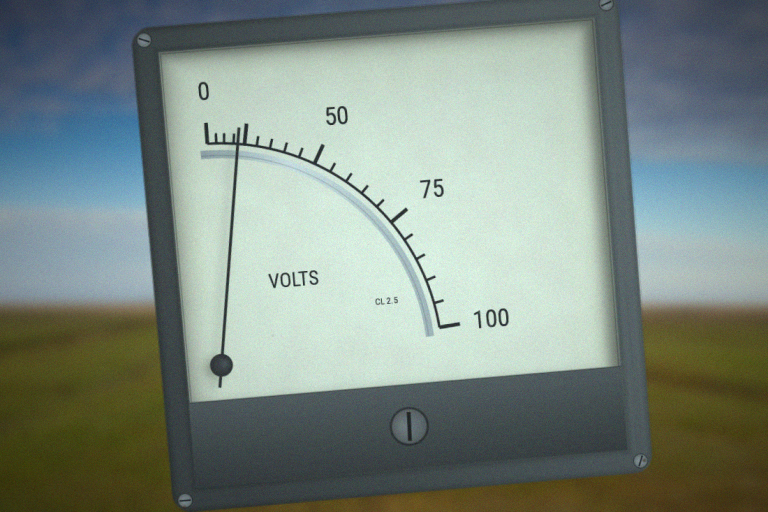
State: 22.5 V
